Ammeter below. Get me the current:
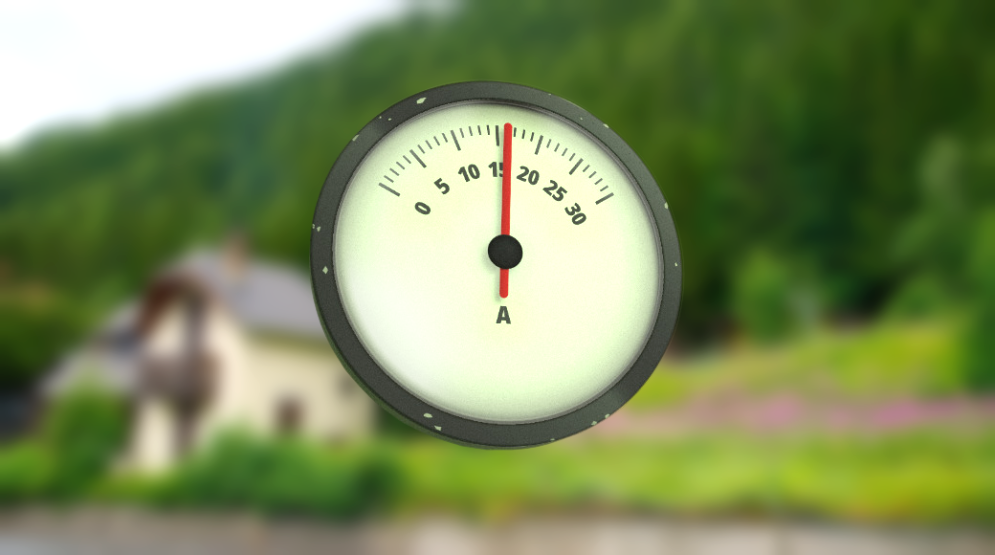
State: 16 A
